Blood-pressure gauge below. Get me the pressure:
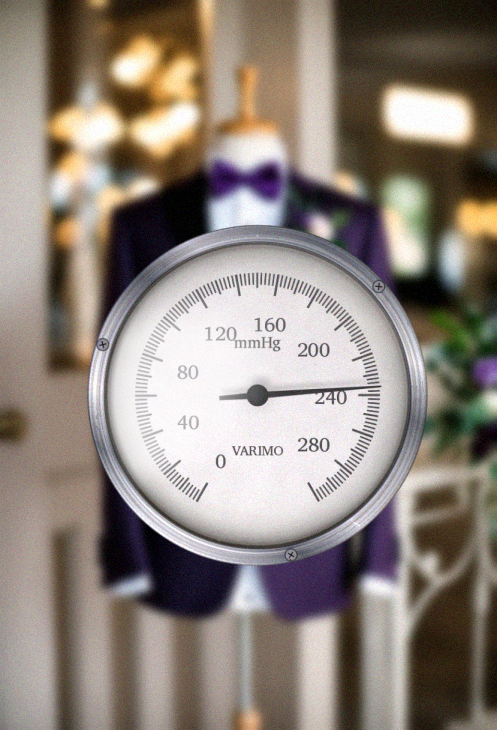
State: 236 mmHg
